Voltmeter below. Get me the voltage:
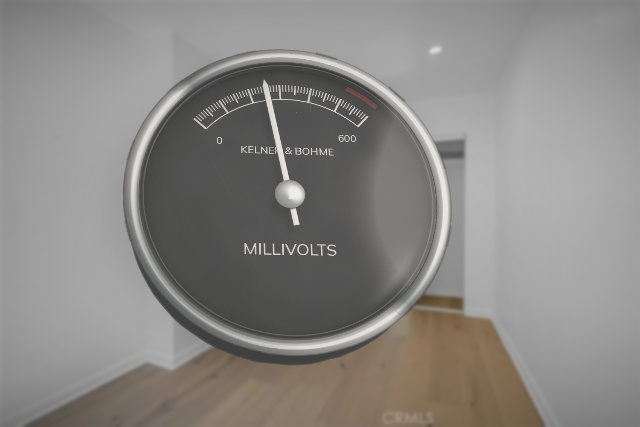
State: 250 mV
